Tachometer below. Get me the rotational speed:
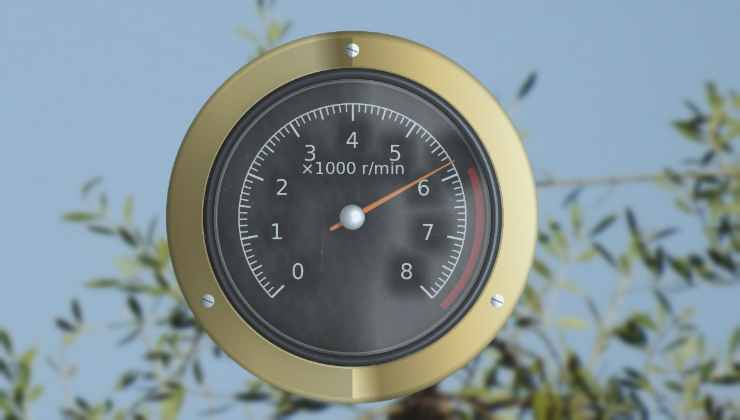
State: 5800 rpm
